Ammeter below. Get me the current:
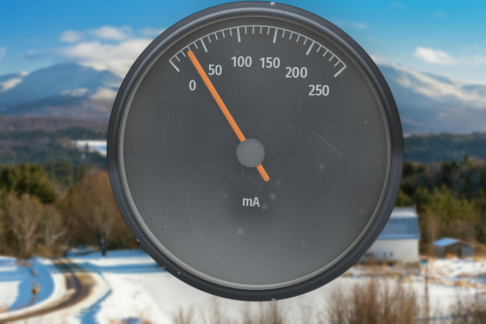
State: 30 mA
